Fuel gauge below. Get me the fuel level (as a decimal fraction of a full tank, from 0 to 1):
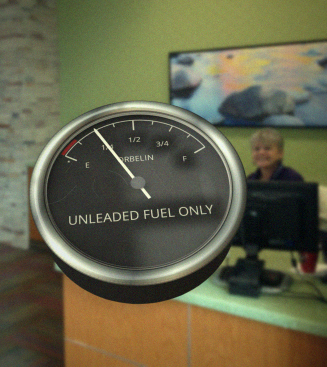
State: 0.25
